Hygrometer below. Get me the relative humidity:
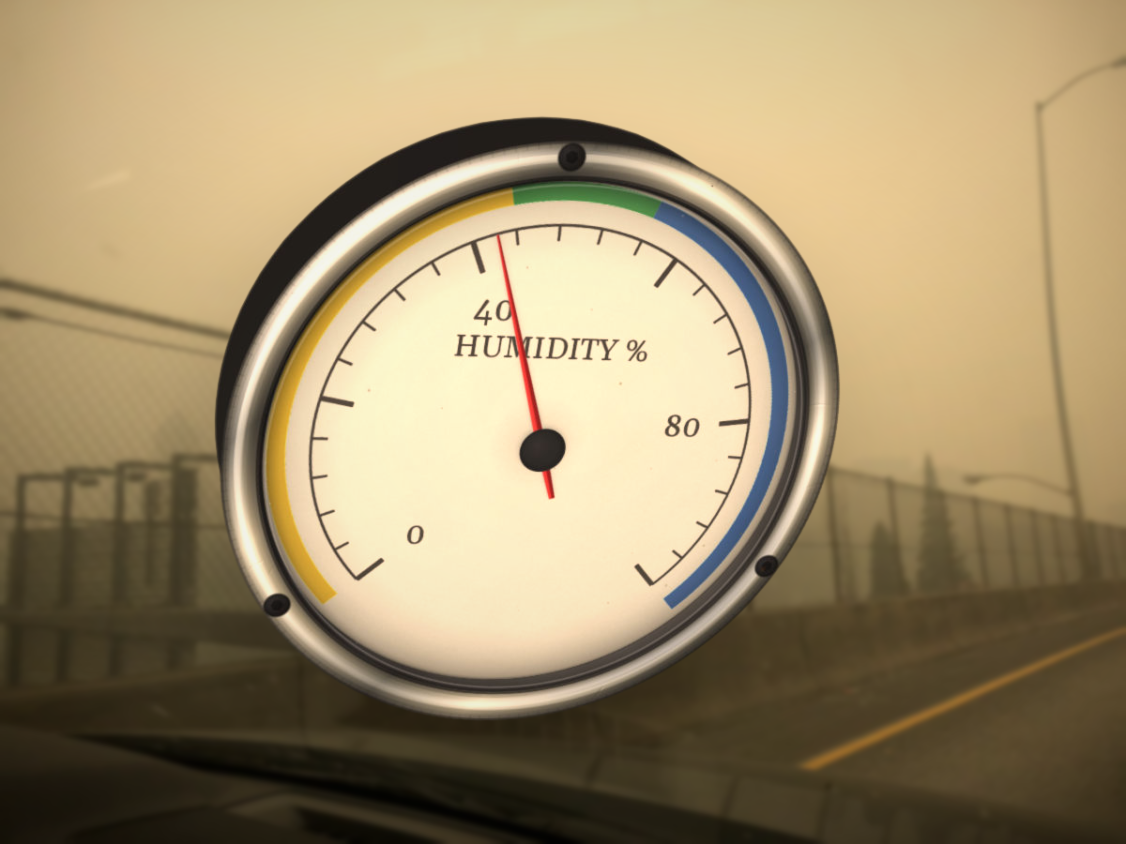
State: 42 %
